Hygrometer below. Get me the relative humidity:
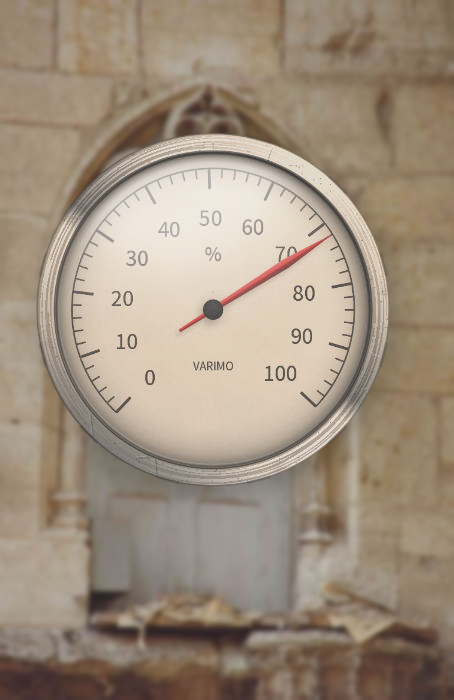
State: 72 %
